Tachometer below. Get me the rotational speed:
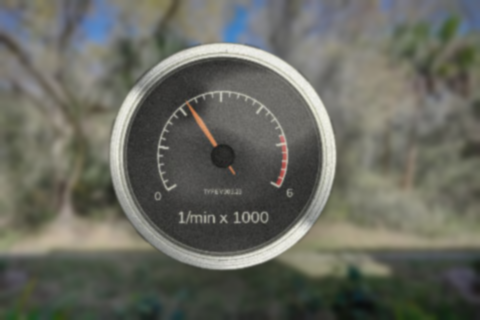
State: 2200 rpm
